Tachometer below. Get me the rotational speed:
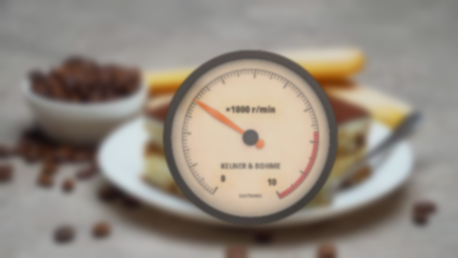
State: 3000 rpm
